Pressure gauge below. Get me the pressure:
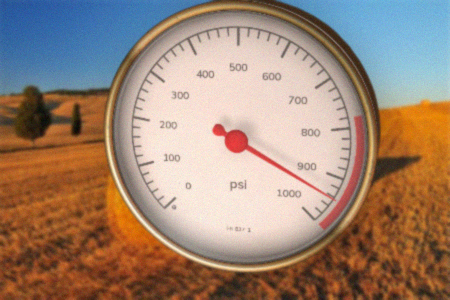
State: 940 psi
